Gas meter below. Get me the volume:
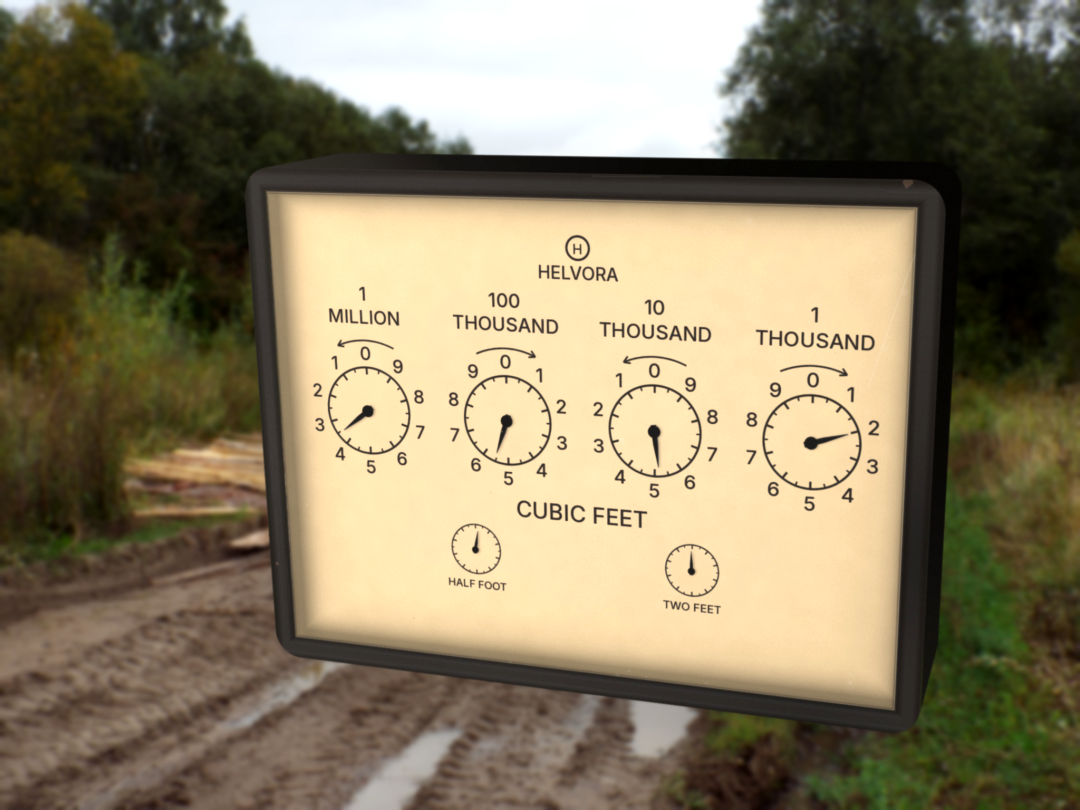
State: 355200 ft³
